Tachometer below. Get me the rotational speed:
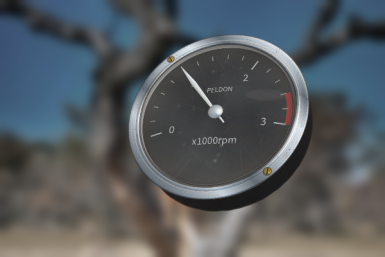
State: 1000 rpm
